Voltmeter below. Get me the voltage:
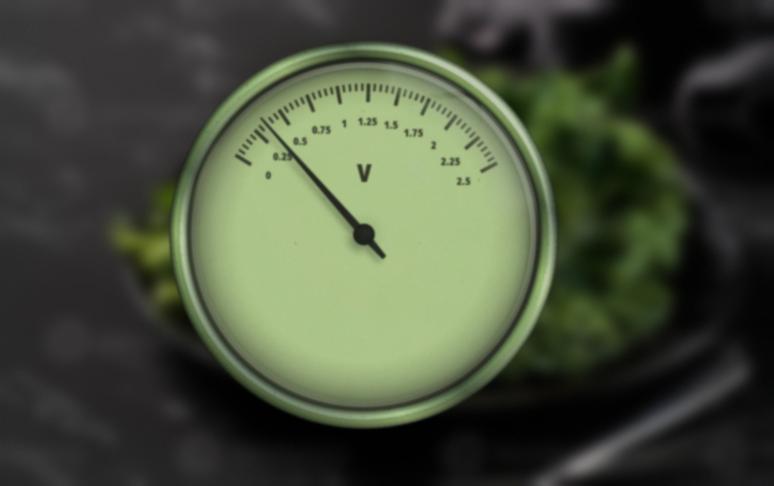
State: 0.35 V
